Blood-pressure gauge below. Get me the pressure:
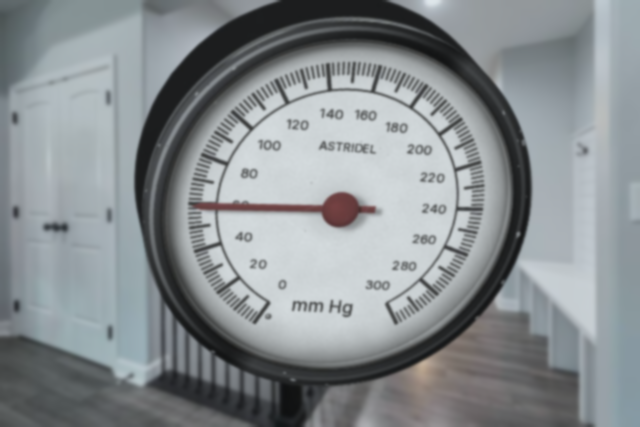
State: 60 mmHg
